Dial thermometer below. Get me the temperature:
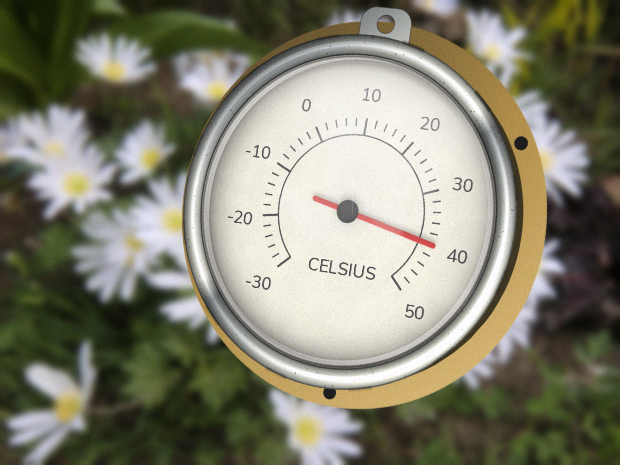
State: 40 °C
